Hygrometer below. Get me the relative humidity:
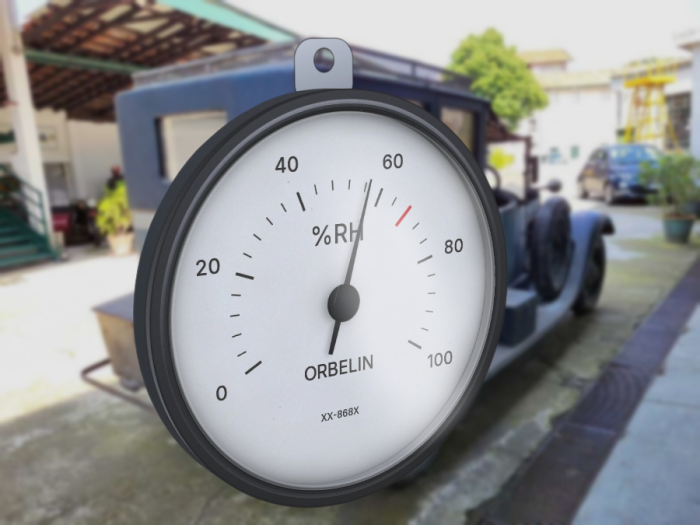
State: 56 %
